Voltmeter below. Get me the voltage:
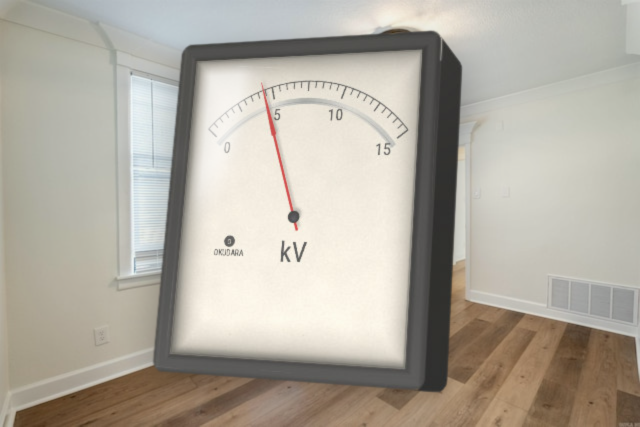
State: 4.5 kV
